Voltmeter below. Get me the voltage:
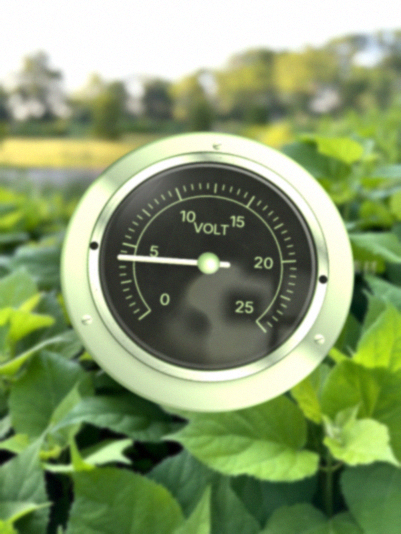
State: 4 V
